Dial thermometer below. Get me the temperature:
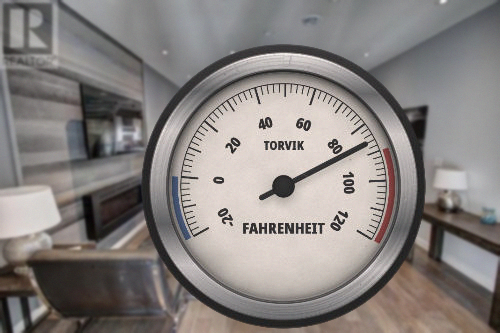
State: 86 °F
